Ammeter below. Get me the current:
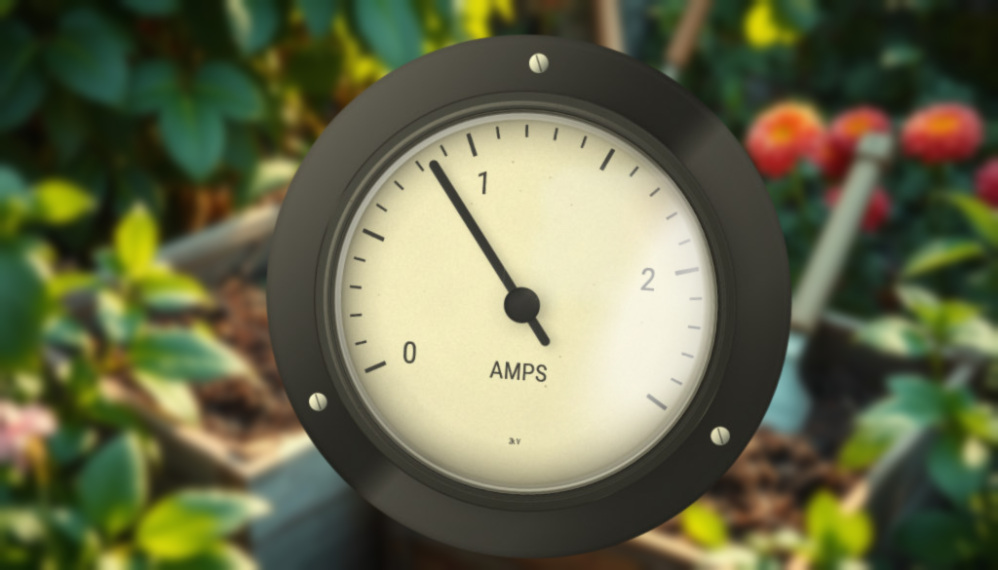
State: 0.85 A
